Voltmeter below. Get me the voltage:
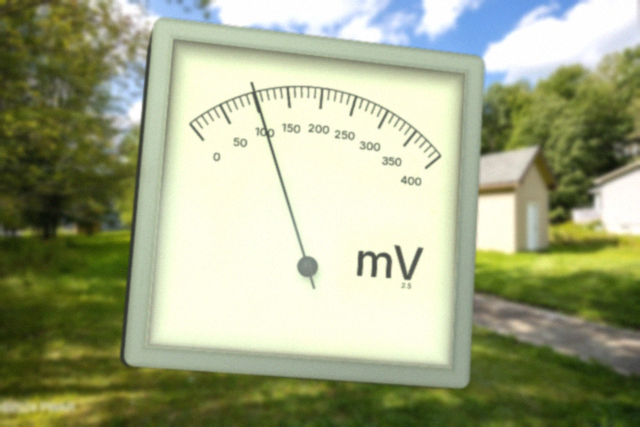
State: 100 mV
